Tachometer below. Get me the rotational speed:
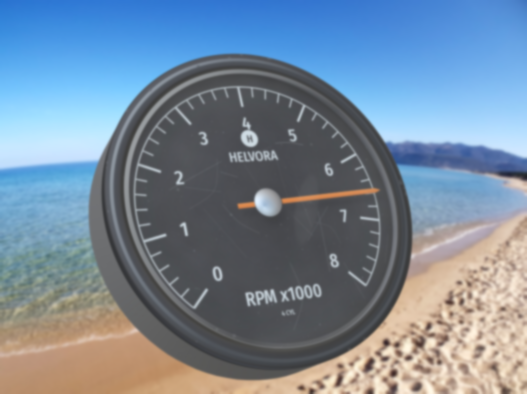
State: 6600 rpm
